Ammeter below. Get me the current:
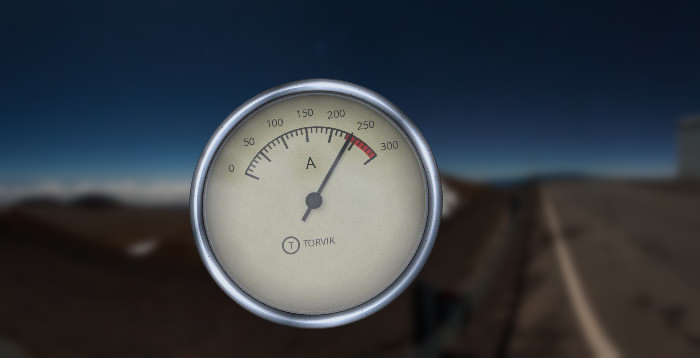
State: 240 A
